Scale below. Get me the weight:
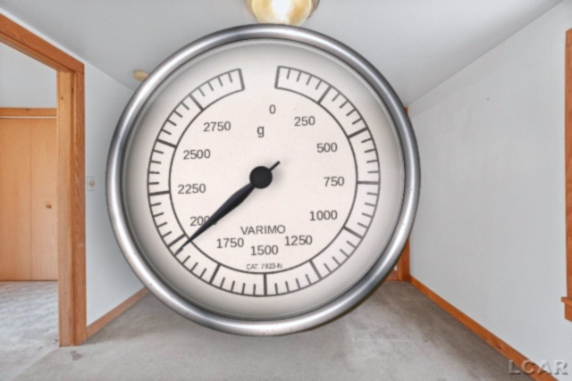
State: 1950 g
